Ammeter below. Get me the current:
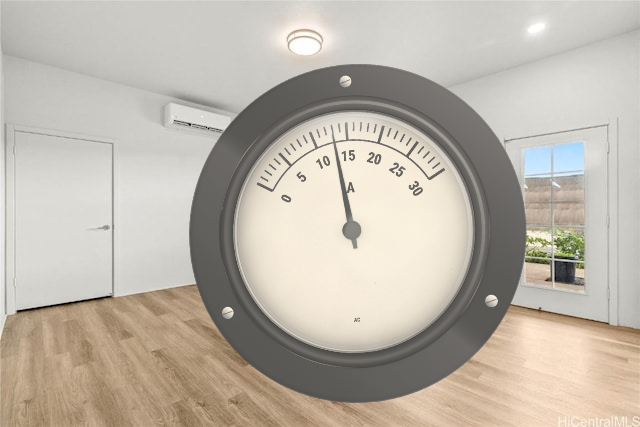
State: 13 A
